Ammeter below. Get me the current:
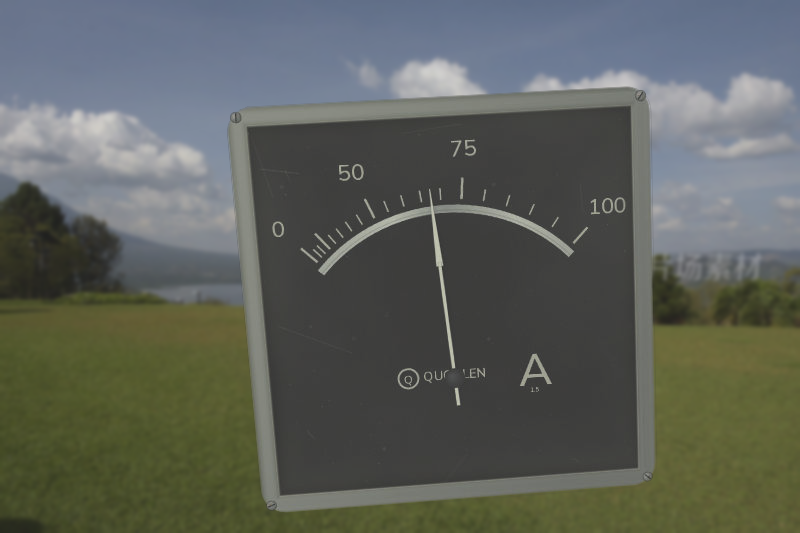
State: 67.5 A
